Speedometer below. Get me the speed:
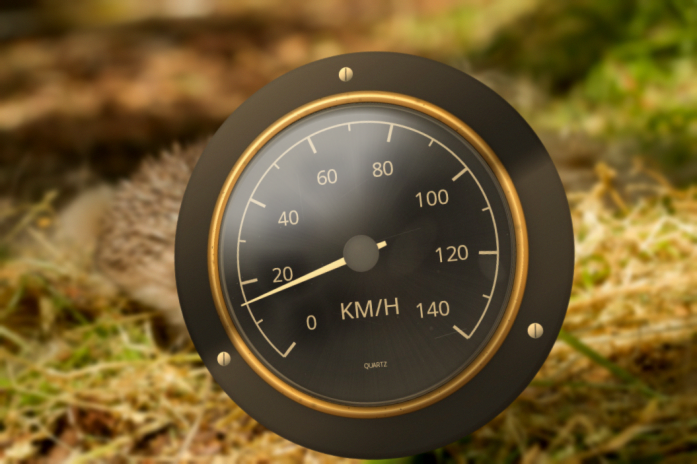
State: 15 km/h
